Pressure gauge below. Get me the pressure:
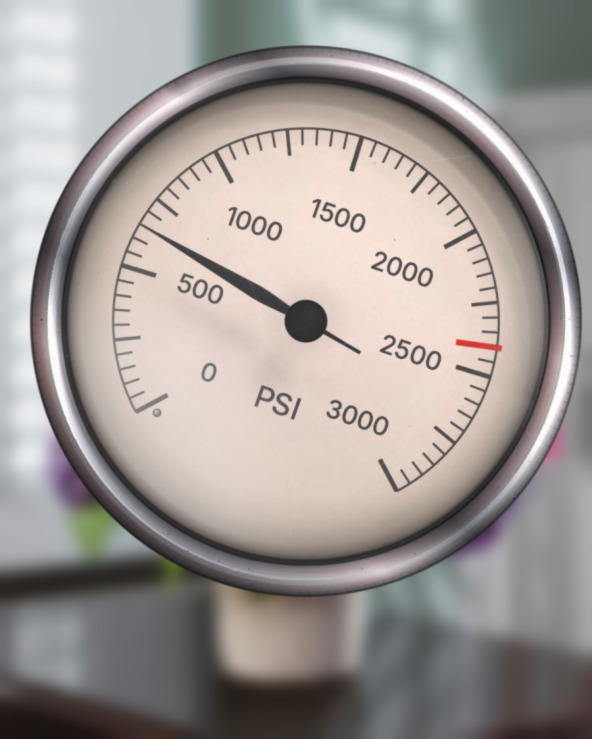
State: 650 psi
